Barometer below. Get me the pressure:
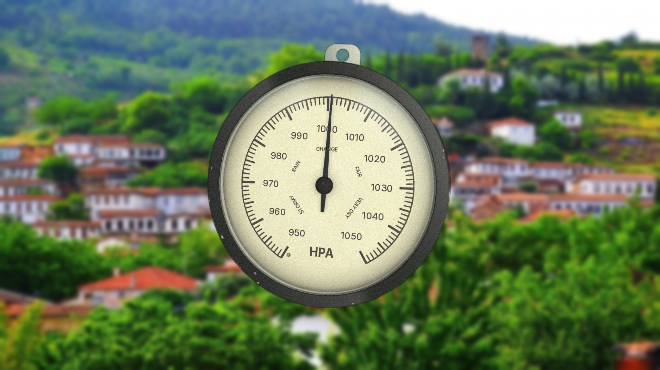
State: 1001 hPa
